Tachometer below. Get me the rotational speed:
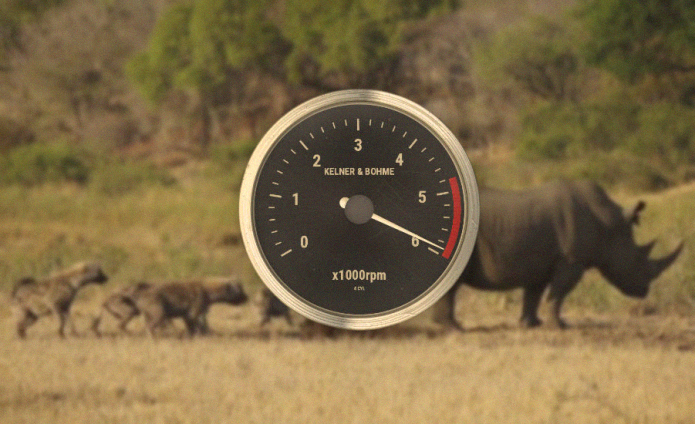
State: 5900 rpm
